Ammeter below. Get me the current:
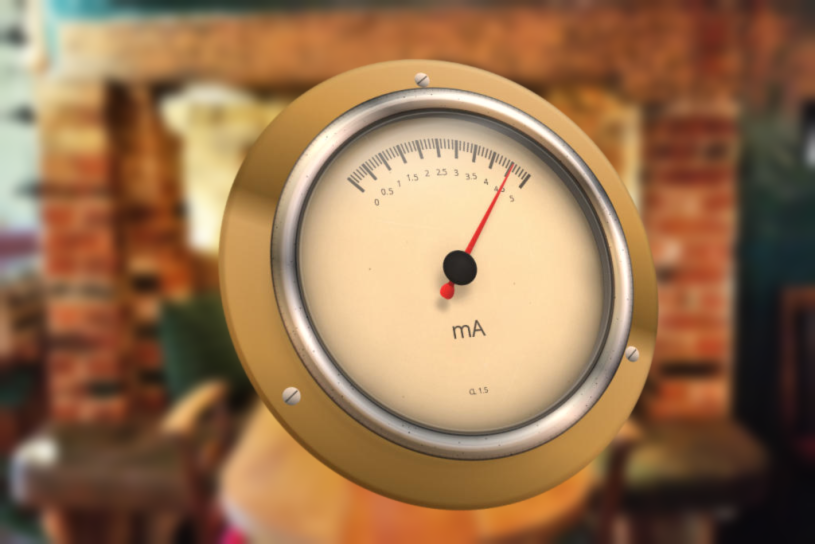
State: 4.5 mA
